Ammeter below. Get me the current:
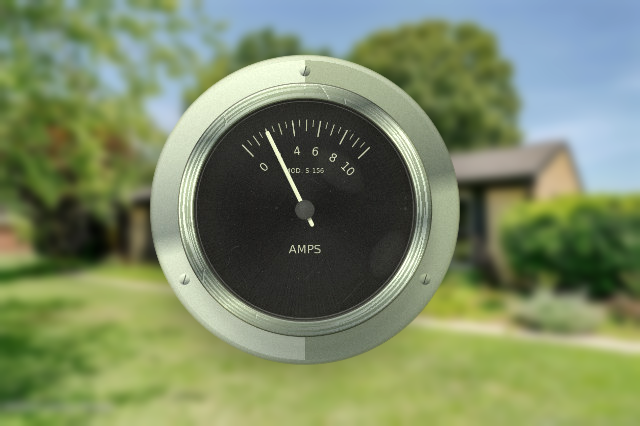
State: 2 A
